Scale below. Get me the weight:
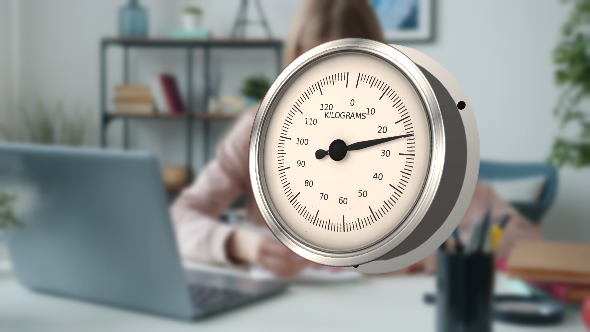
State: 25 kg
